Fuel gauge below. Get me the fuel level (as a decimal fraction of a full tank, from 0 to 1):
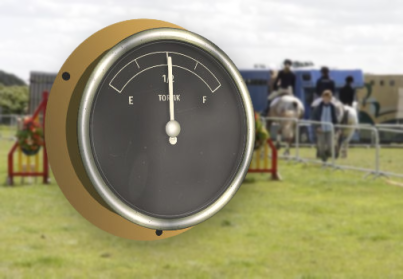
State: 0.5
